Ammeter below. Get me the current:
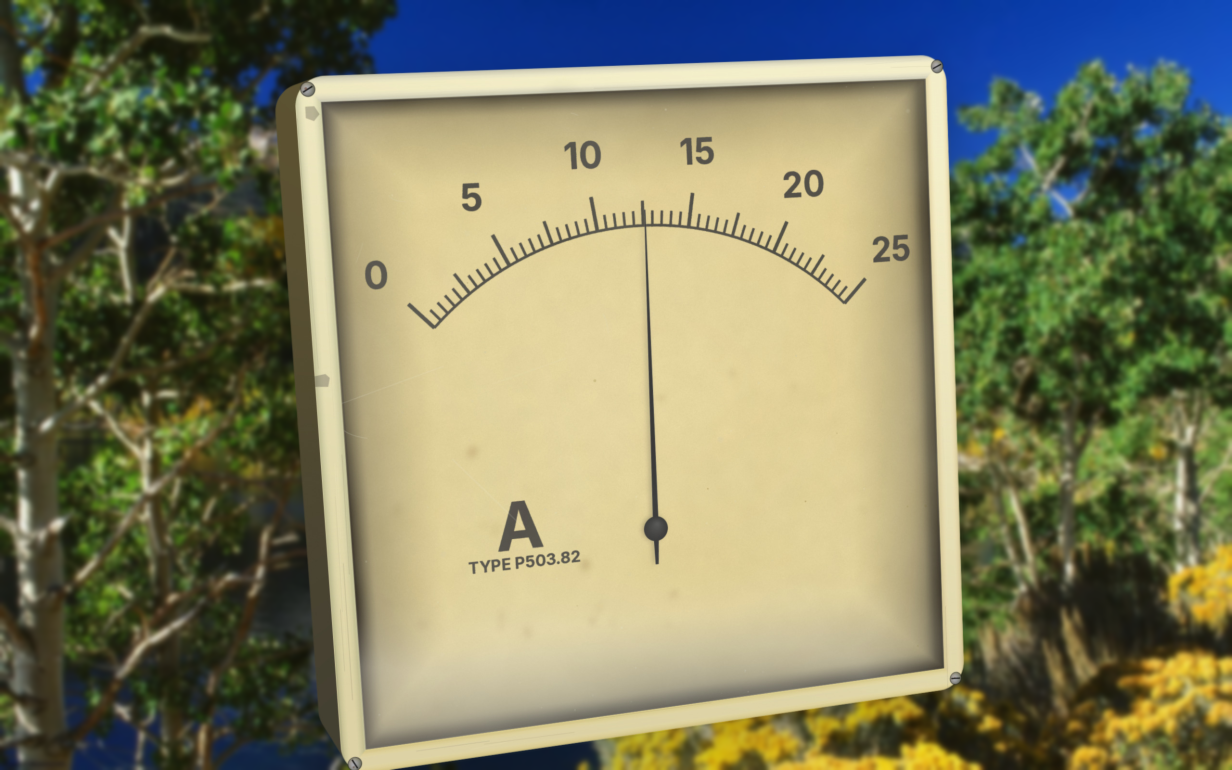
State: 12.5 A
